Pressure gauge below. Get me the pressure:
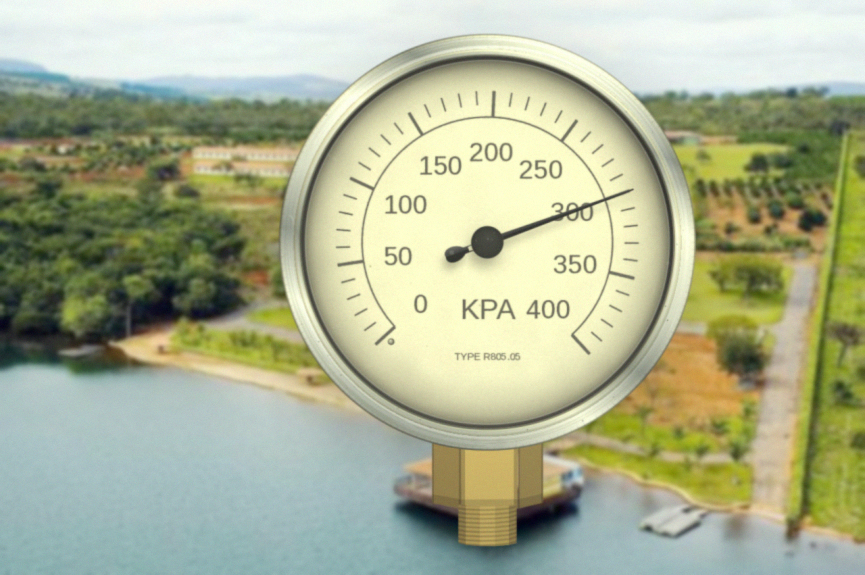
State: 300 kPa
